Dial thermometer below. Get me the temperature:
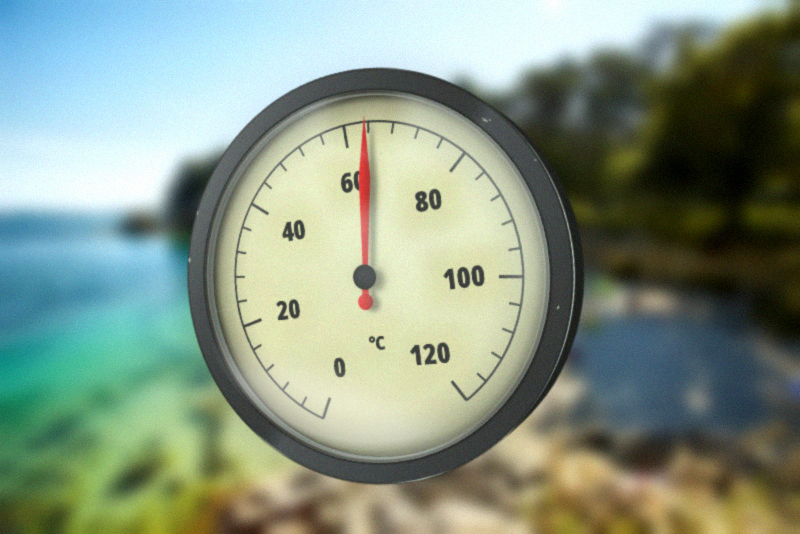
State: 64 °C
